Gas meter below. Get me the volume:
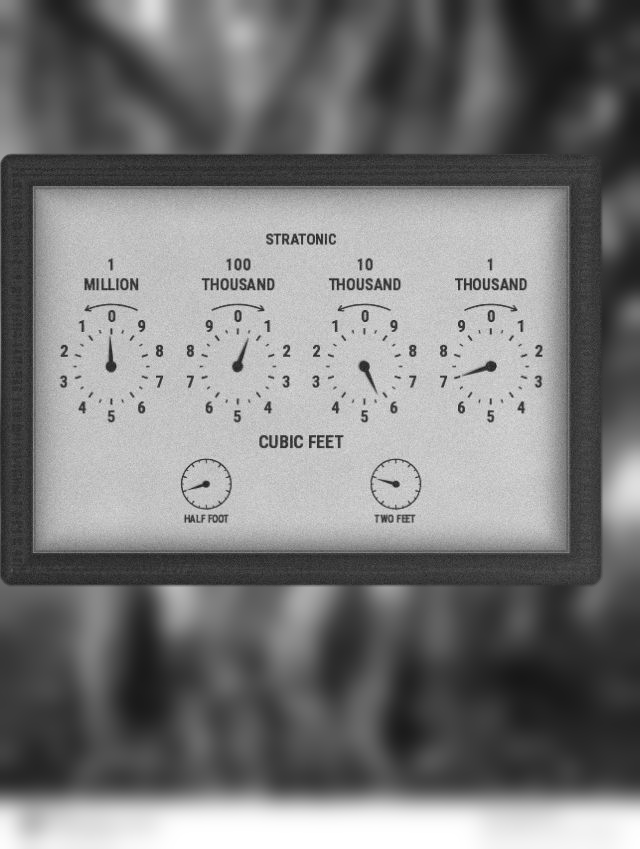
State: 5700 ft³
